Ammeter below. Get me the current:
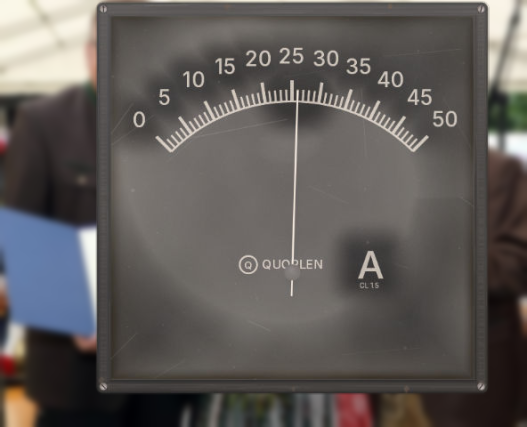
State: 26 A
